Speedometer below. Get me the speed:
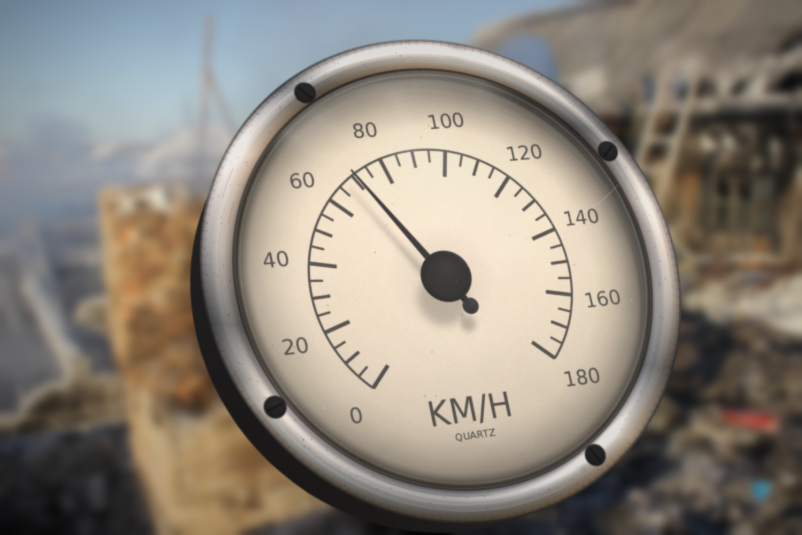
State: 70 km/h
